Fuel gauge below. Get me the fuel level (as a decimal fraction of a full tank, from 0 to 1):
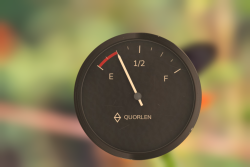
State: 0.25
